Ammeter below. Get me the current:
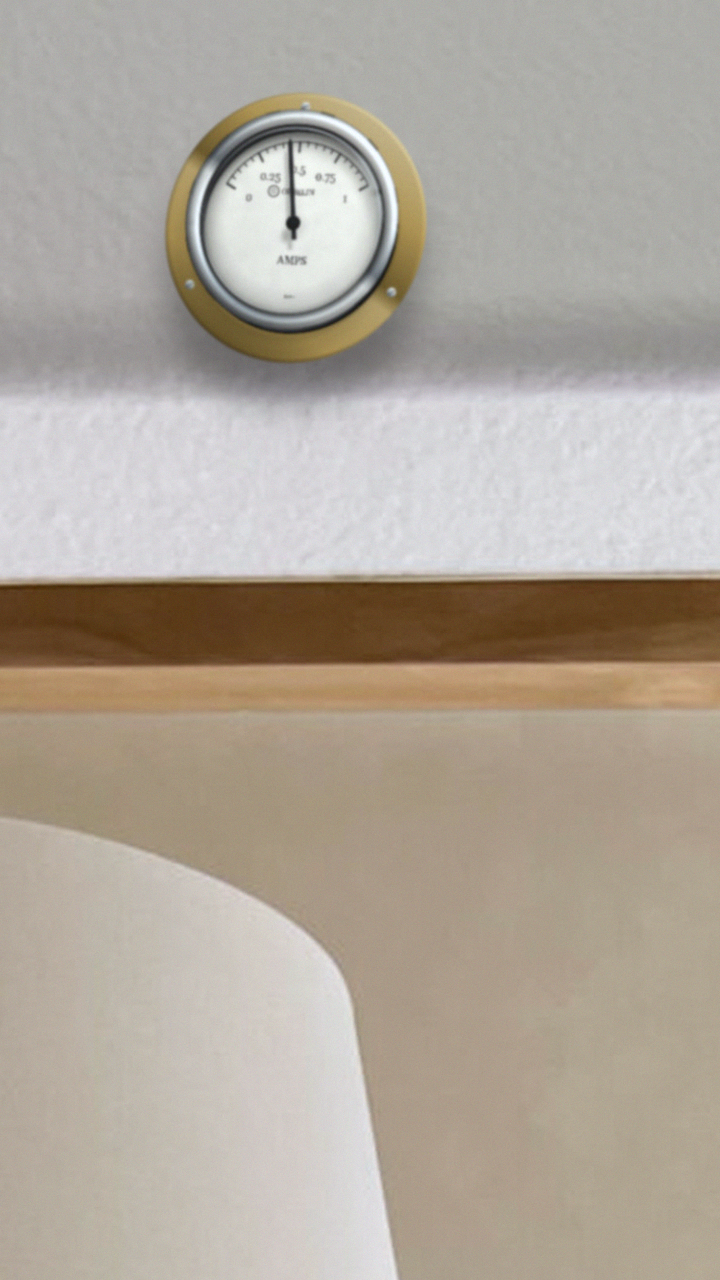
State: 0.45 A
